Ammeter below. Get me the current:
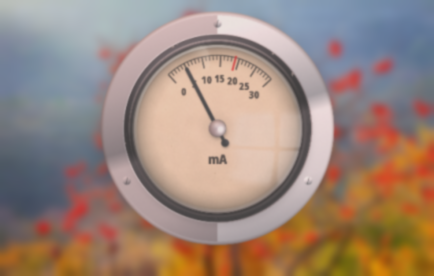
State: 5 mA
